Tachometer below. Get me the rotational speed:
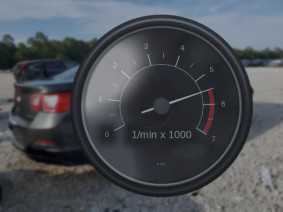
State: 5500 rpm
